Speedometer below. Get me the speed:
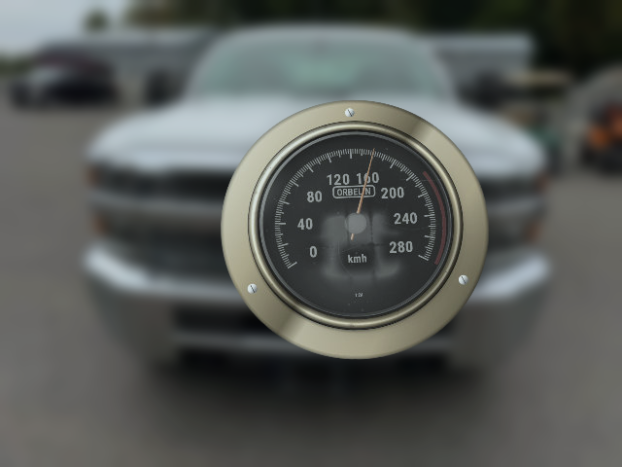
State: 160 km/h
